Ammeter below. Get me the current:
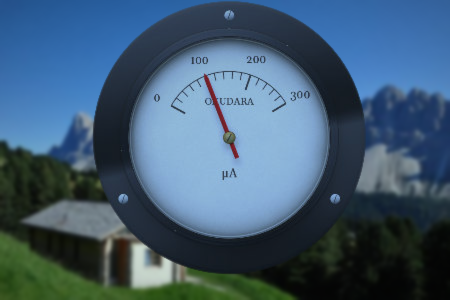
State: 100 µA
